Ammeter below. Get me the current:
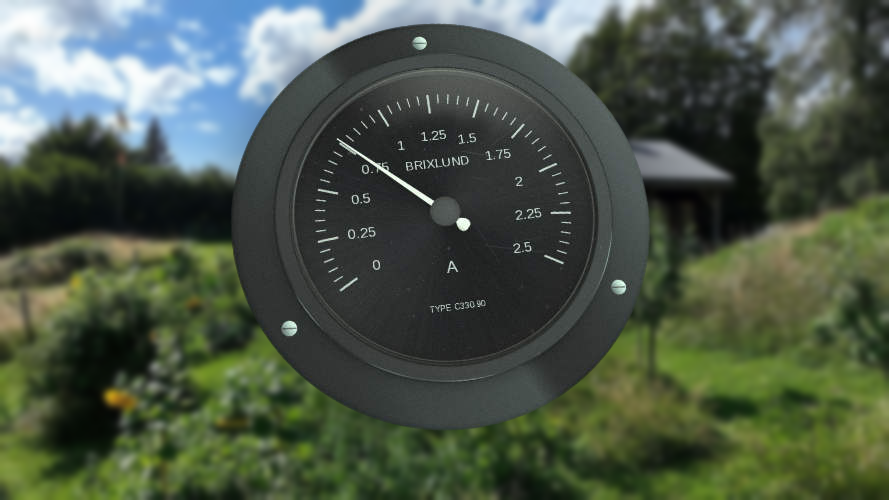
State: 0.75 A
